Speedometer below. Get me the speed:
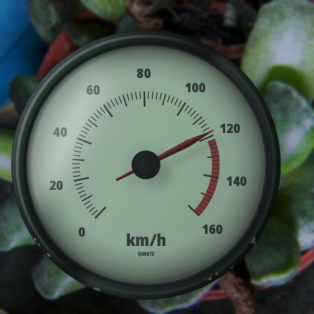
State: 118 km/h
